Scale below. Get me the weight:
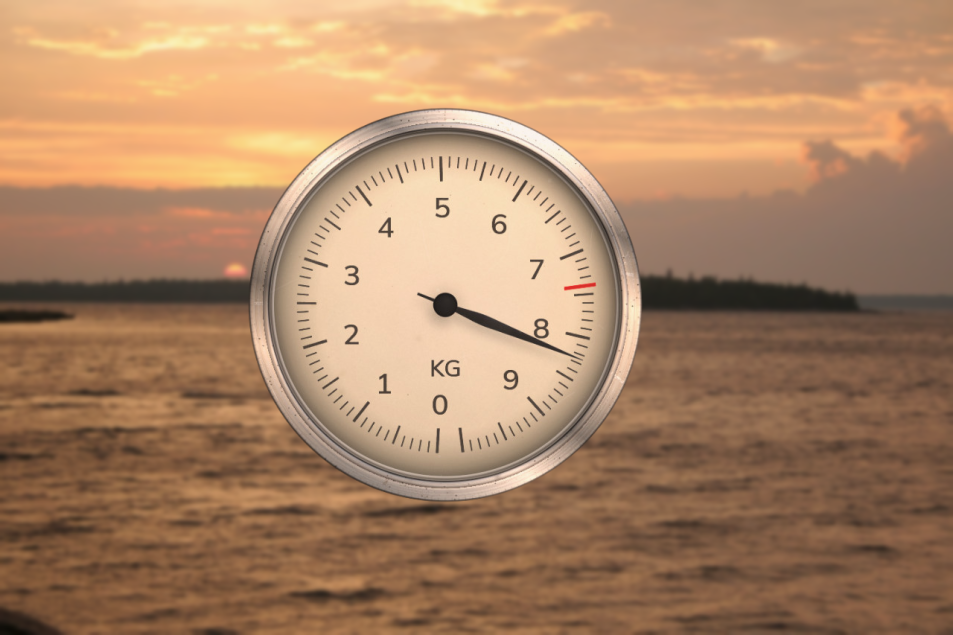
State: 8.25 kg
